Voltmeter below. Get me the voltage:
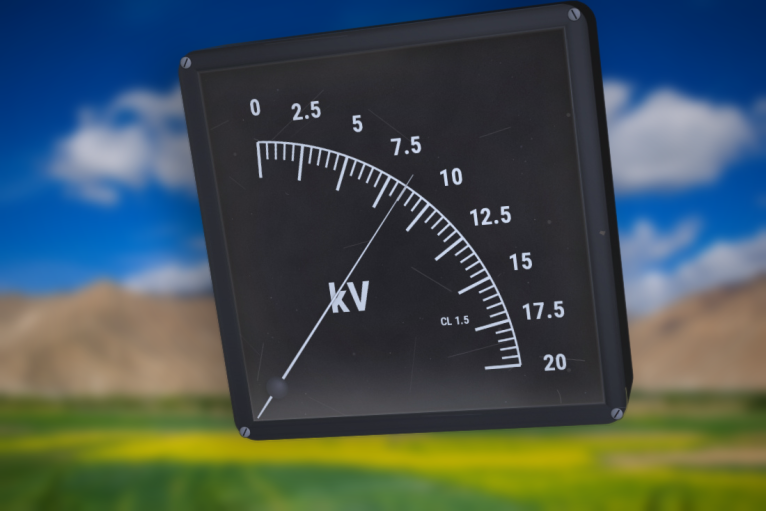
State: 8.5 kV
